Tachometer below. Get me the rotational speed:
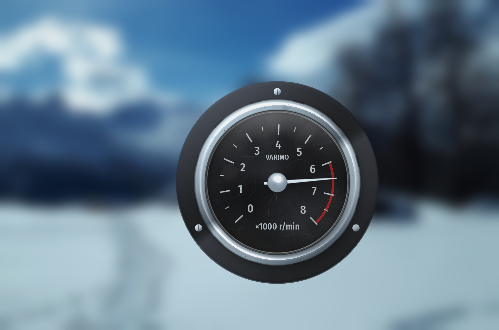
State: 6500 rpm
